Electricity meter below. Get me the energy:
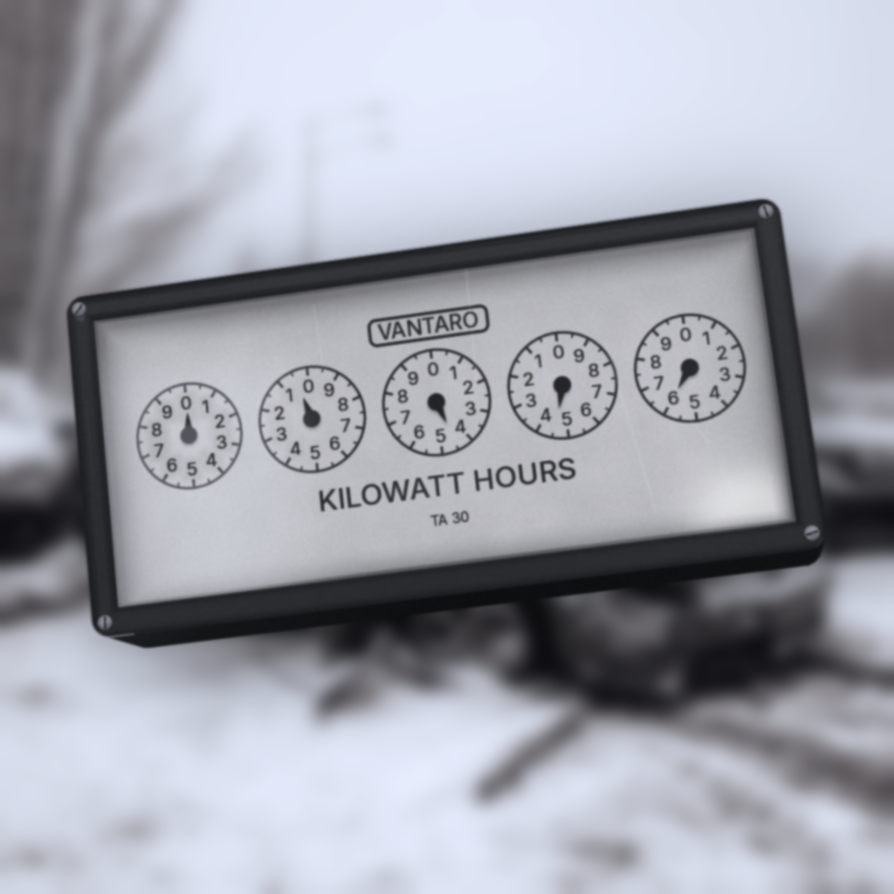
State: 446 kWh
